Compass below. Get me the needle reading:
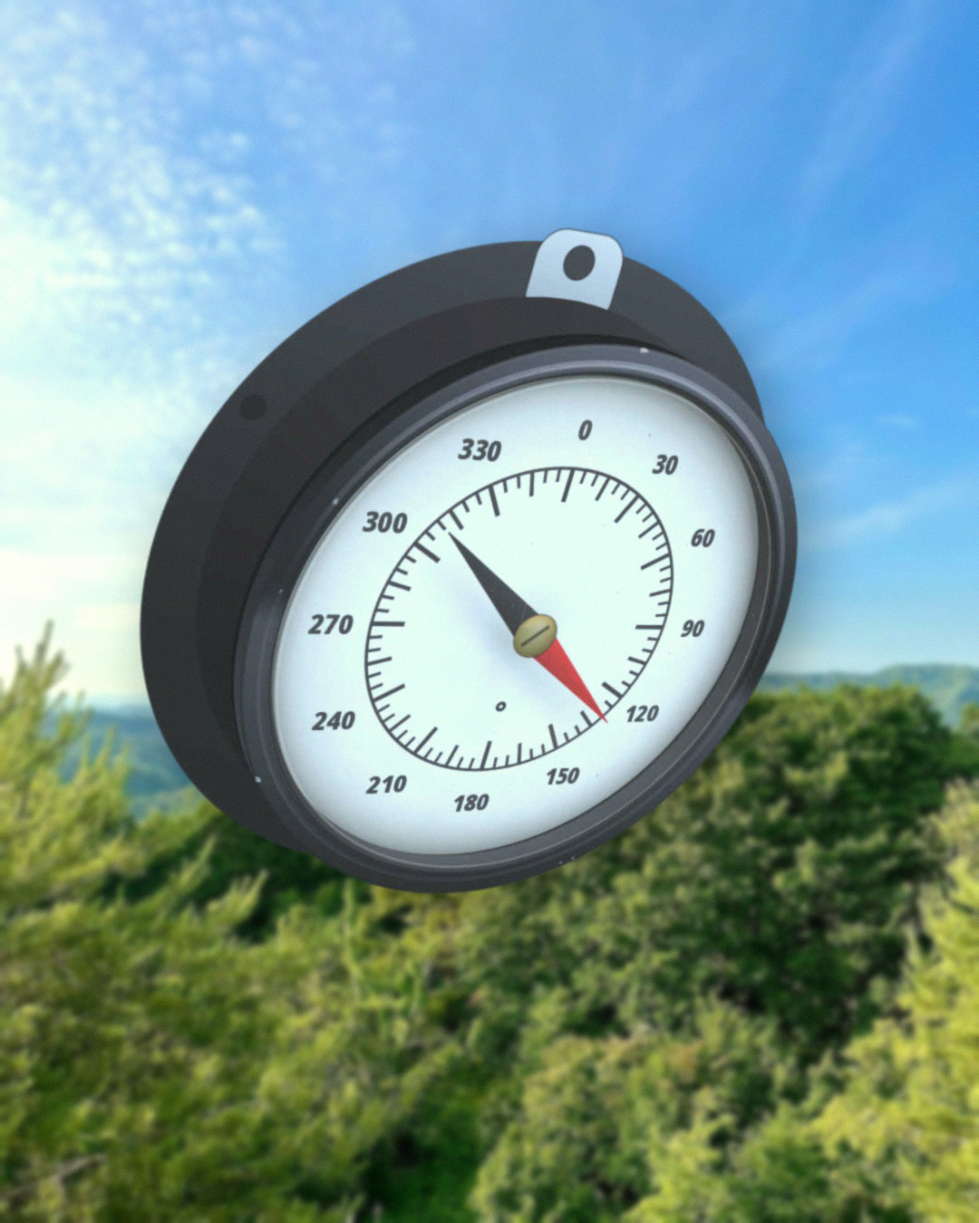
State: 130 °
